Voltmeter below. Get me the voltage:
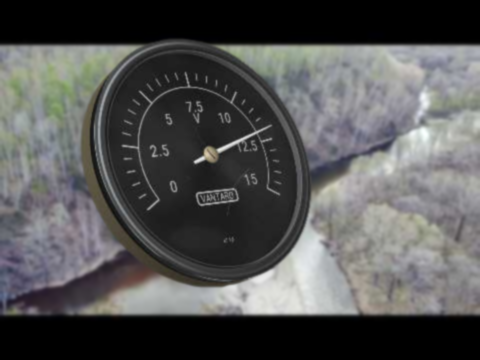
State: 12 V
